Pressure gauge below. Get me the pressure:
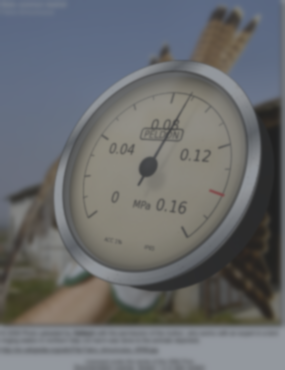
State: 0.09 MPa
